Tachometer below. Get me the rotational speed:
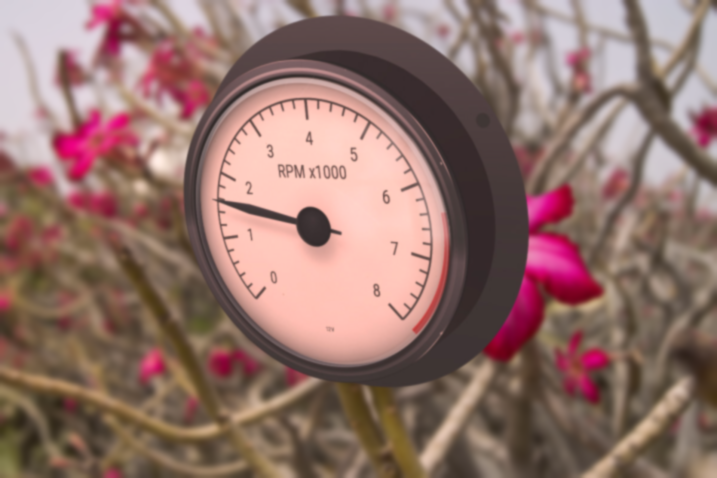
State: 1600 rpm
